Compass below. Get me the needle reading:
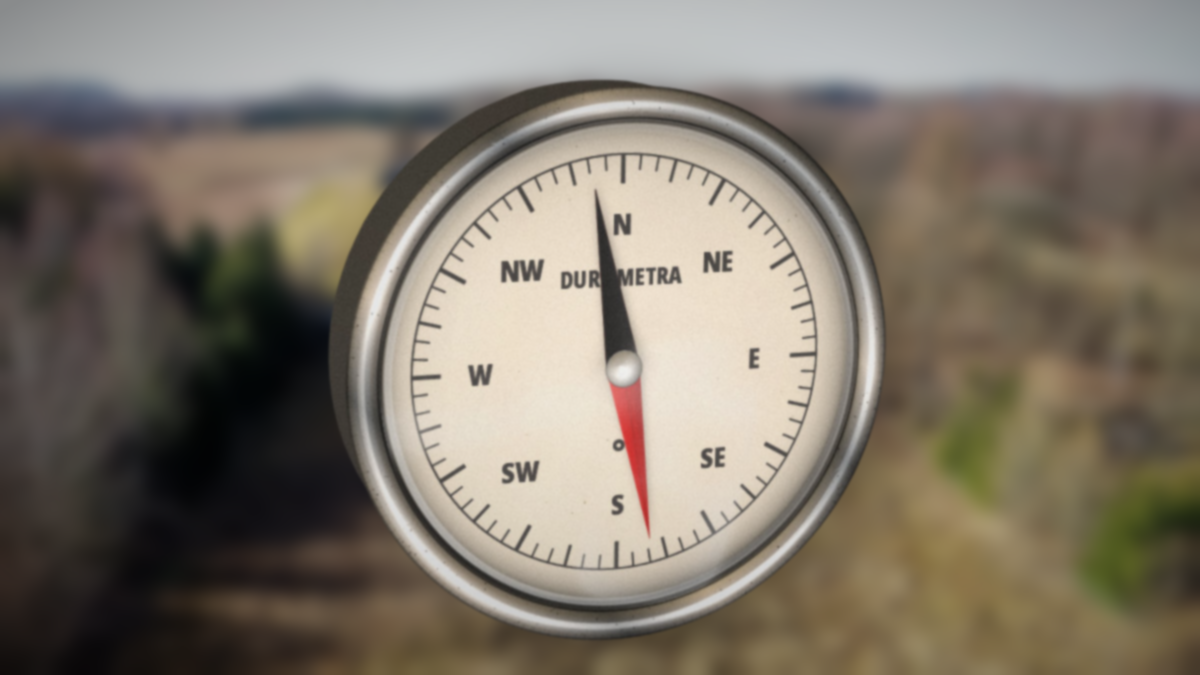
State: 170 °
